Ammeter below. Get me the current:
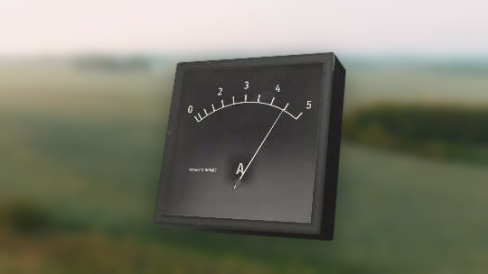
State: 4.5 A
